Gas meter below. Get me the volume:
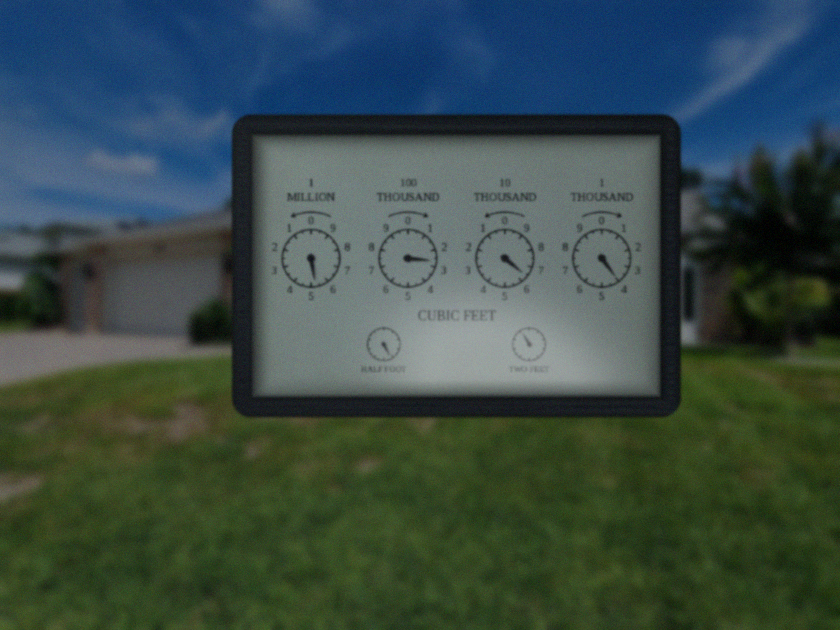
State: 526400 ft³
